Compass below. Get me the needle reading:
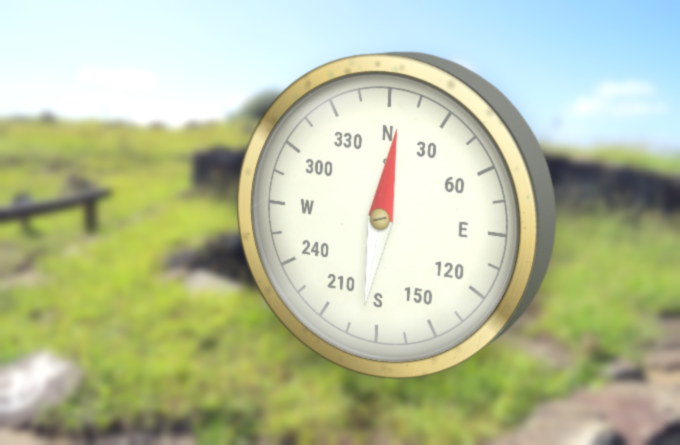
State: 7.5 °
